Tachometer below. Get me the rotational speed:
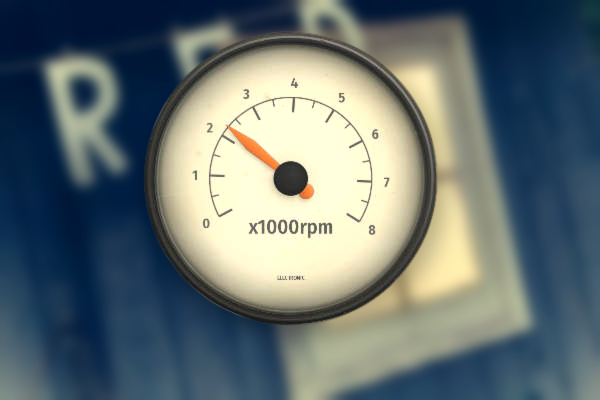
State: 2250 rpm
